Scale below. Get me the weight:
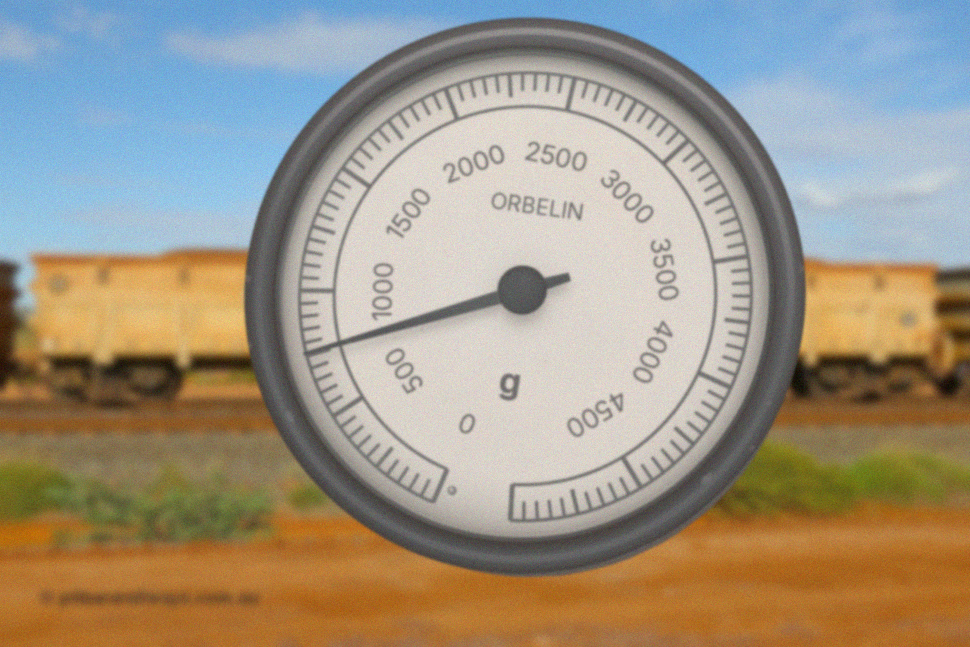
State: 750 g
